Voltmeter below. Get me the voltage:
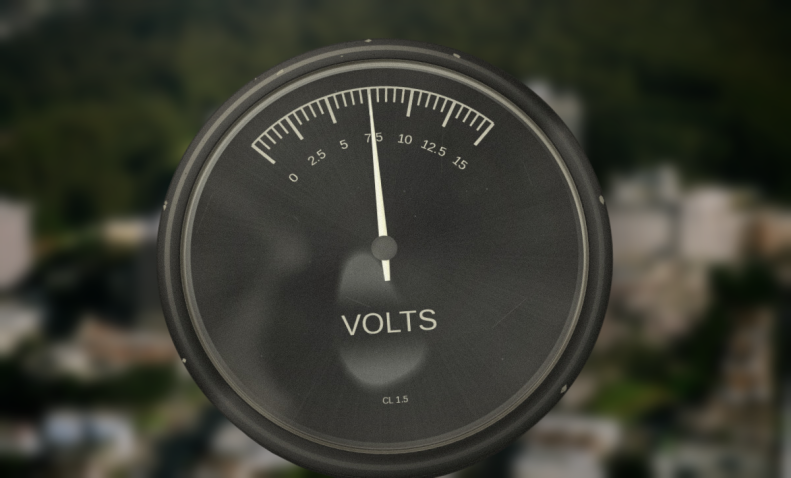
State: 7.5 V
